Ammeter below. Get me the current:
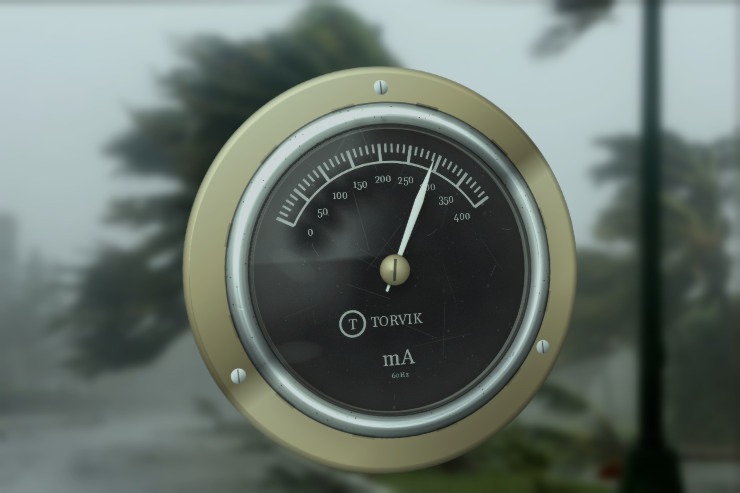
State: 290 mA
